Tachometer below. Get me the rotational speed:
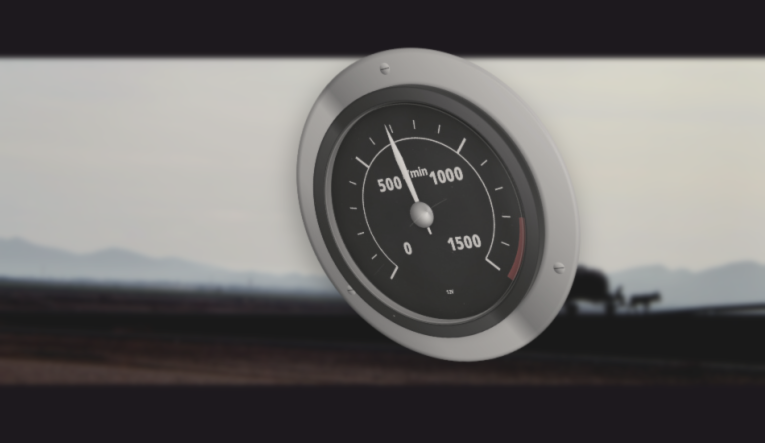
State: 700 rpm
